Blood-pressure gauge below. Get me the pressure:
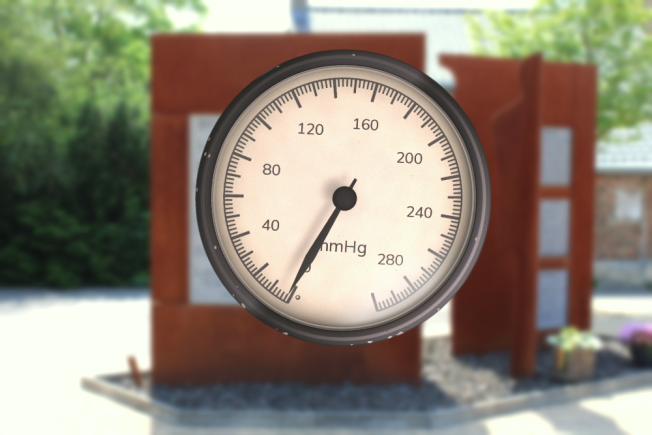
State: 2 mmHg
